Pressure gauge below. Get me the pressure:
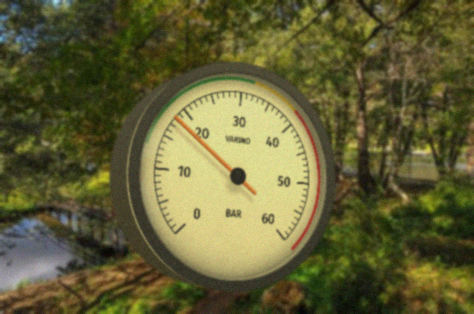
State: 18 bar
